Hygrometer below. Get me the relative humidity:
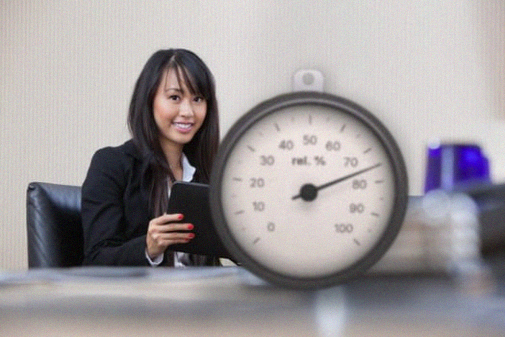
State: 75 %
